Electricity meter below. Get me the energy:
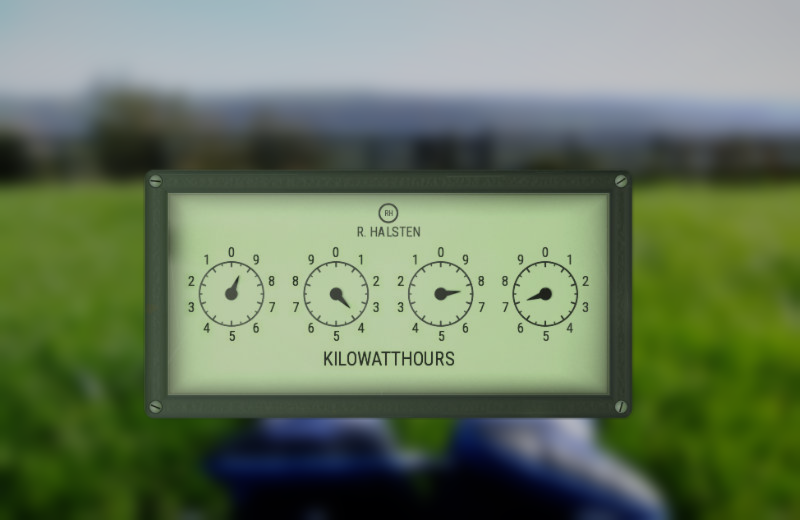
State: 9377 kWh
